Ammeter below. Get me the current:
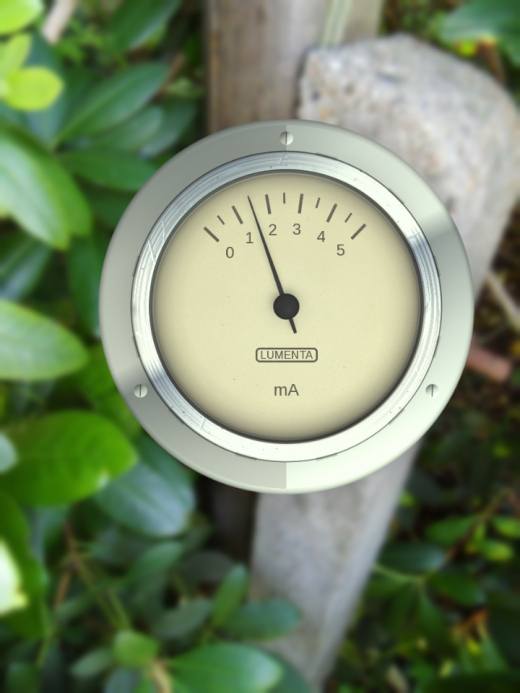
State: 1.5 mA
